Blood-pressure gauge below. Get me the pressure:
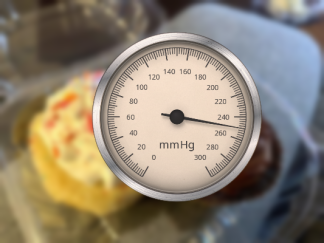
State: 250 mmHg
